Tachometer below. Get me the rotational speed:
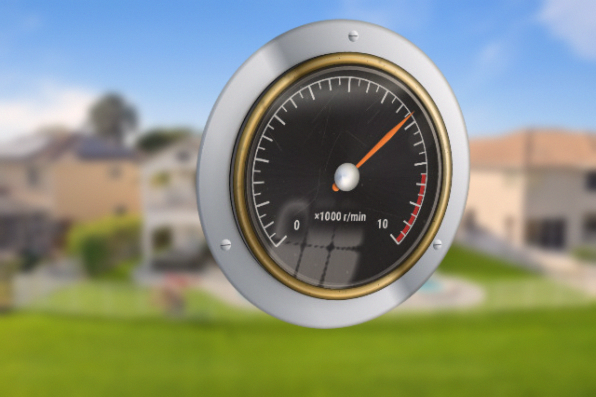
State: 6750 rpm
